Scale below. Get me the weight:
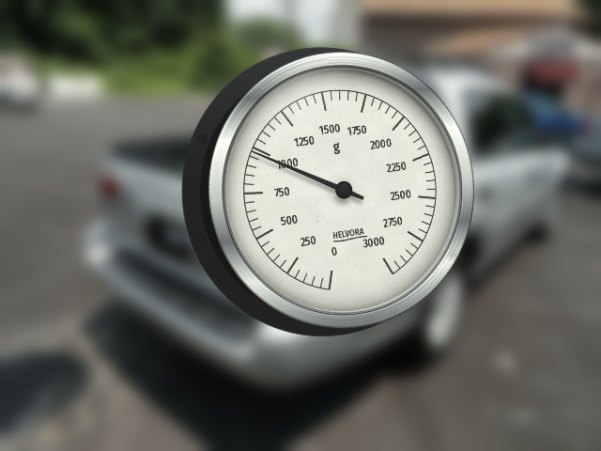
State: 975 g
